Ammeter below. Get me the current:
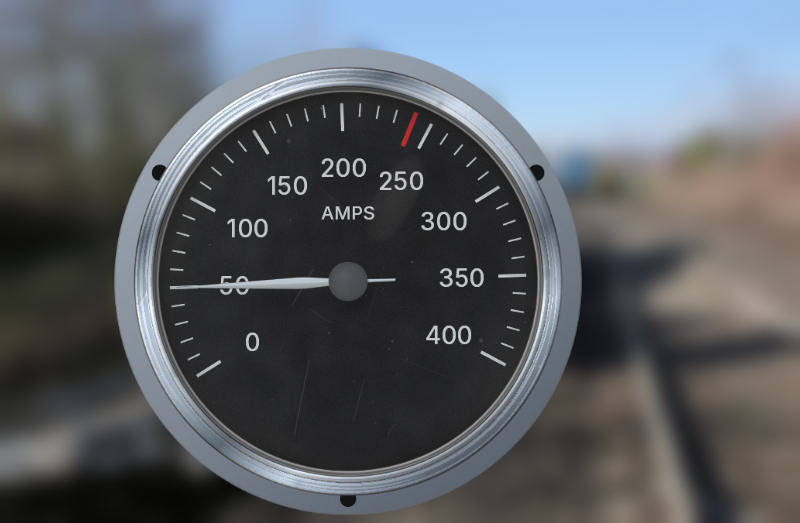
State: 50 A
